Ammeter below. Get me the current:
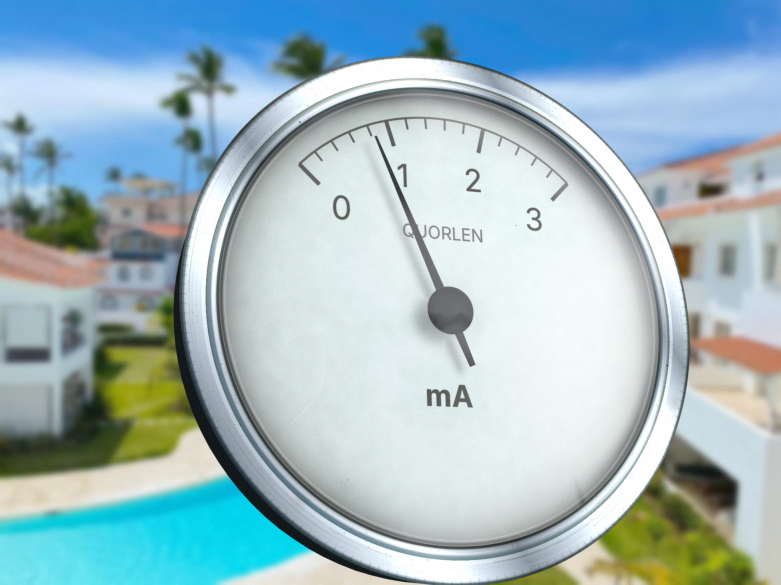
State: 0.8 mA
